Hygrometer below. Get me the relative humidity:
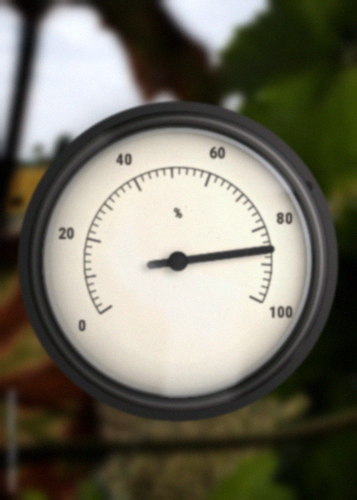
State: 86 %
